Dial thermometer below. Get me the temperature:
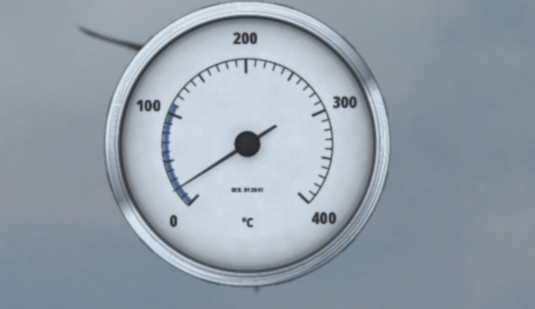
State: 20 °C
